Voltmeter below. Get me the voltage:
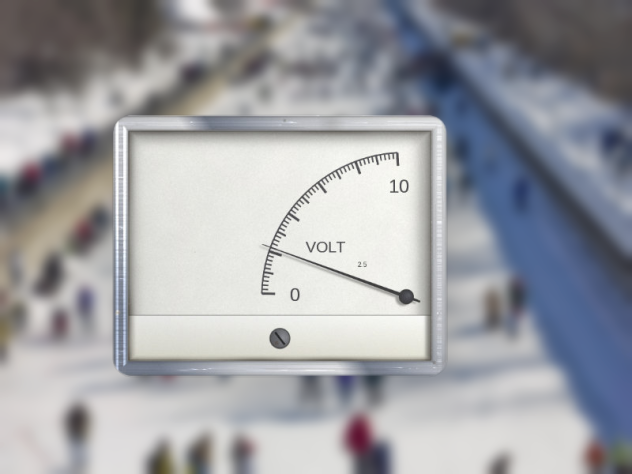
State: 2.2 V
